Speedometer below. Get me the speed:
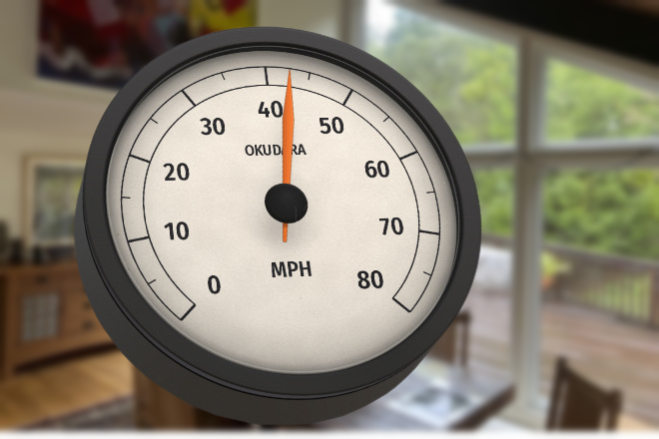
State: 42.5 mph
